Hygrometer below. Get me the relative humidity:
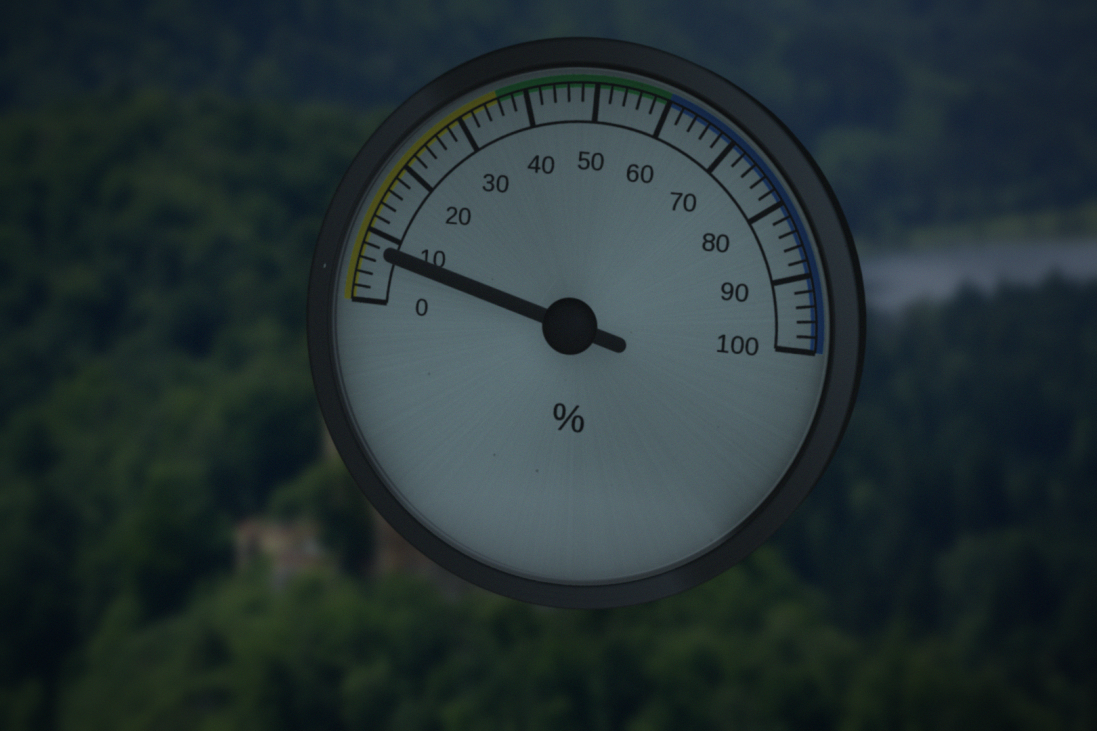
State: 8 %
